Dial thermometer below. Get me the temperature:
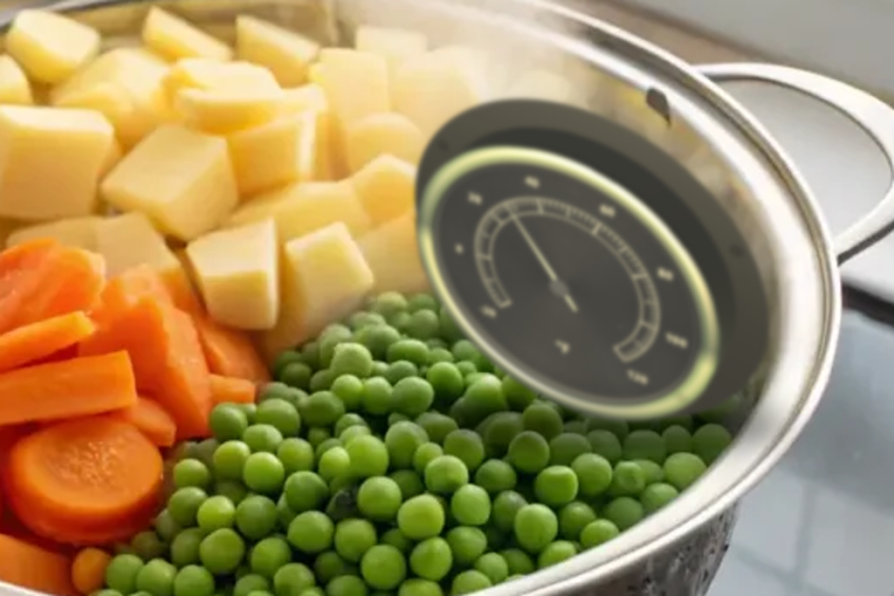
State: 30 °F
